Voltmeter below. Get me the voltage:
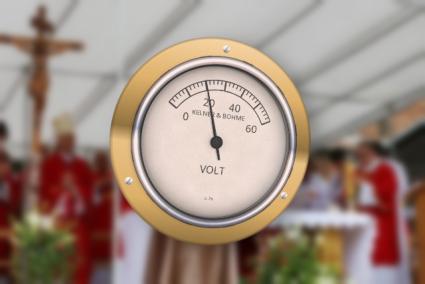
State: 20 V
